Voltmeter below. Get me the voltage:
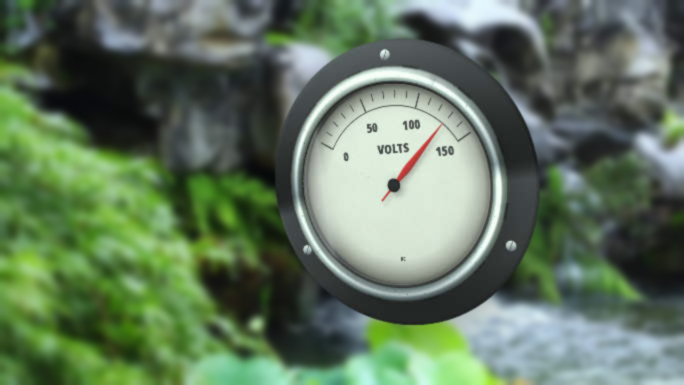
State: 130 V
